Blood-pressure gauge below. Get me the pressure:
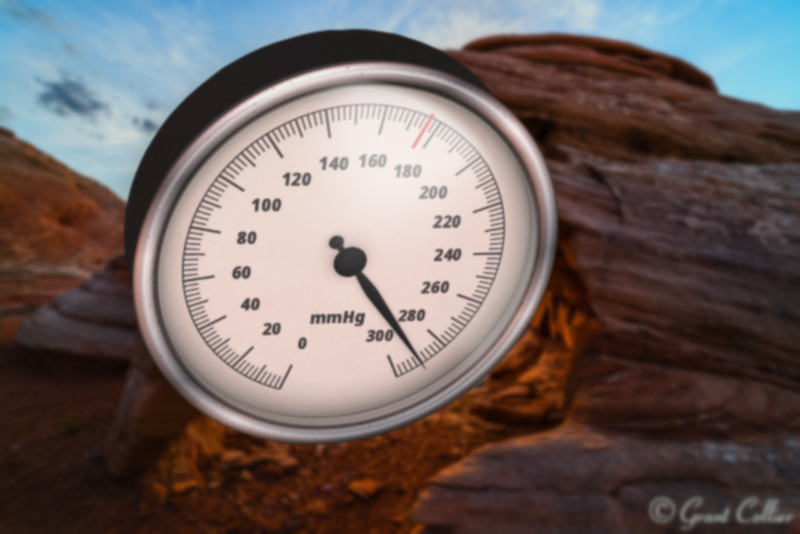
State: 290 mmHg
